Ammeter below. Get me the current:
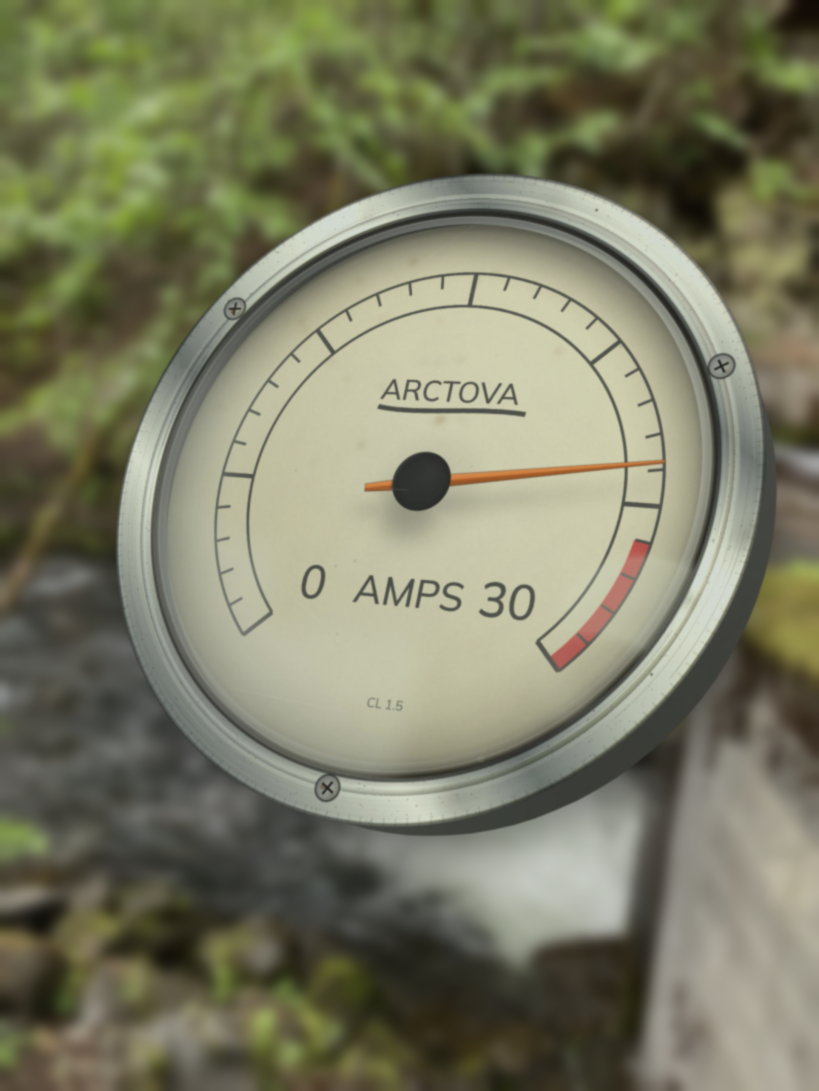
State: 24 A
